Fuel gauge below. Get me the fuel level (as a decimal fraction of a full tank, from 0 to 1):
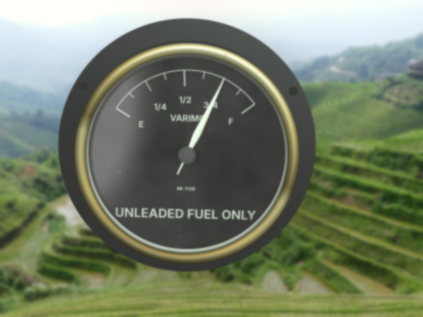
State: 0.75
